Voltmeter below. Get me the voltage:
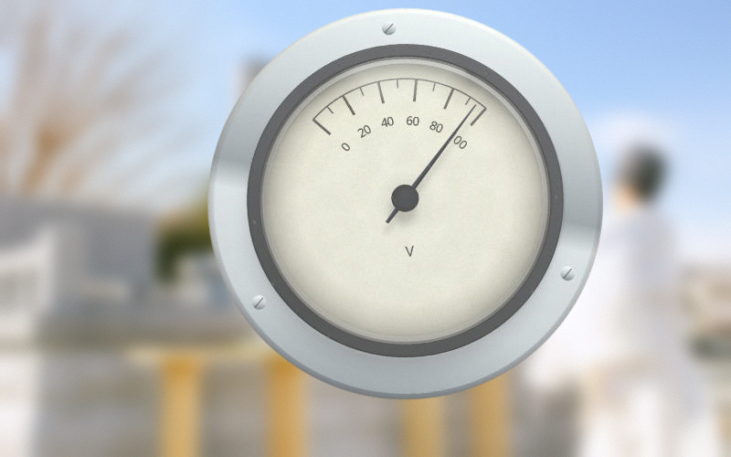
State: 95 V
